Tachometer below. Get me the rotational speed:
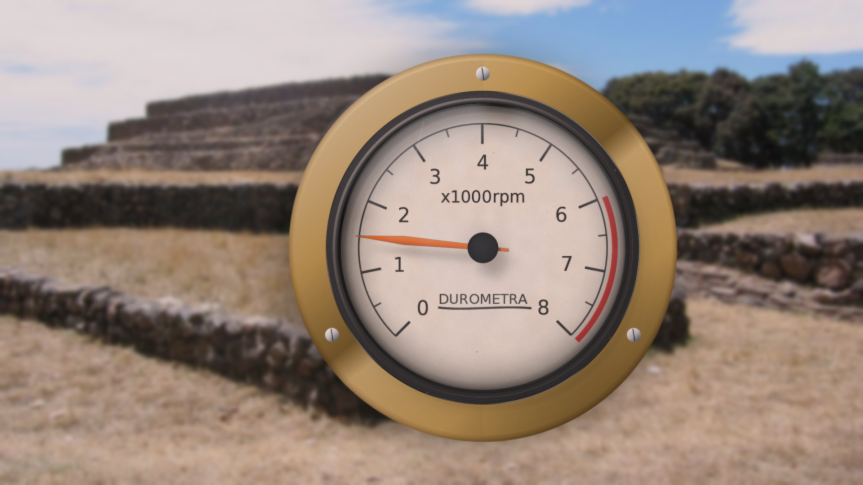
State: 1500 rpm
